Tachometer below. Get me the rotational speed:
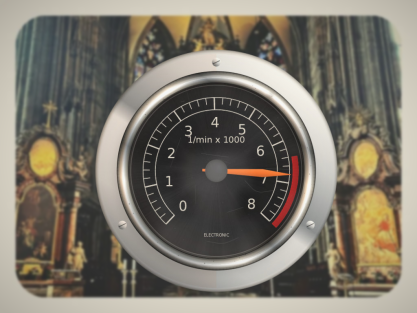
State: 6800 rpm
